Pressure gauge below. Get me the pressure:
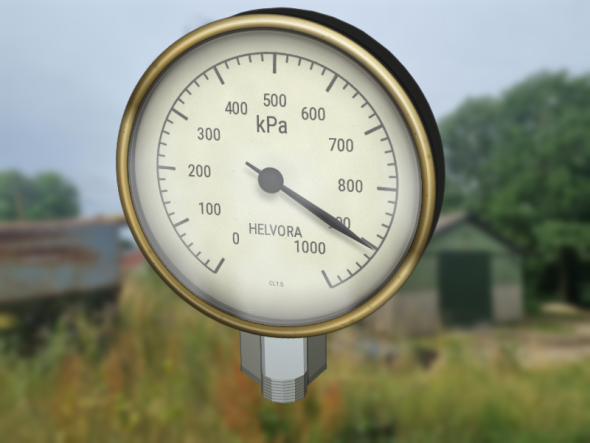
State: 900 kPa
